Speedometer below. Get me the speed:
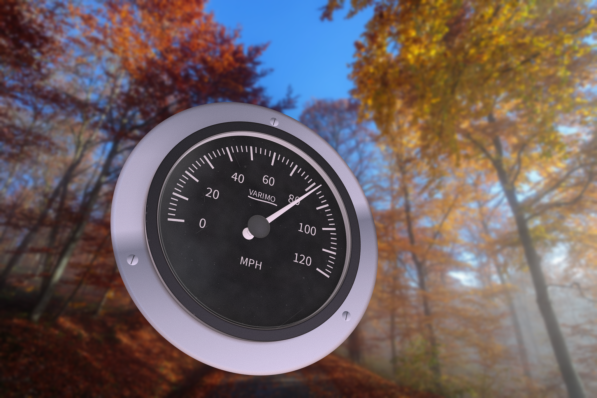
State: 82 mph
